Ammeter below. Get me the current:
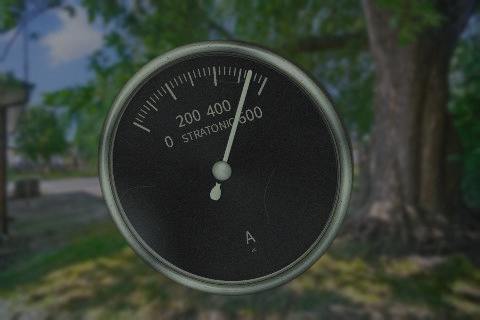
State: 540 A
